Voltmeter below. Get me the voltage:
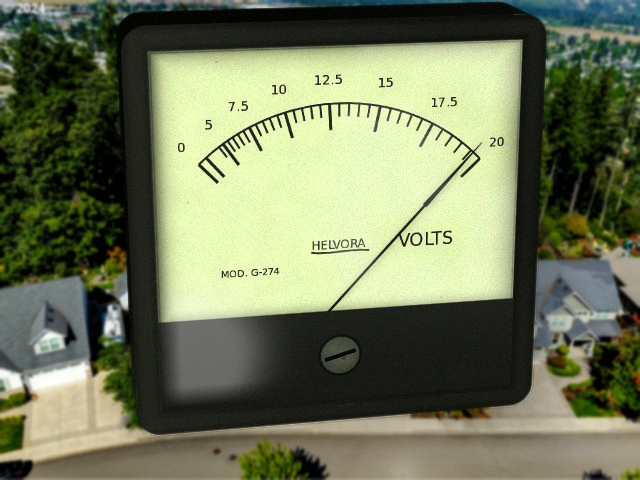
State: 19.5 V
